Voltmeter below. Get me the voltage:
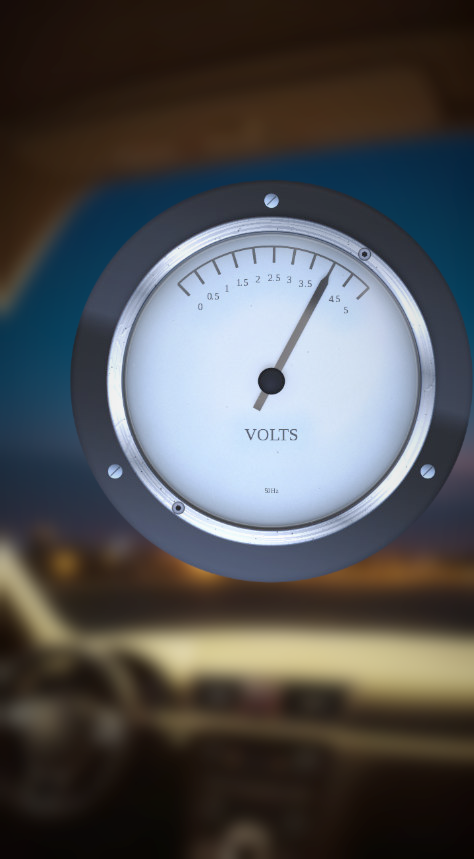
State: 4 V
